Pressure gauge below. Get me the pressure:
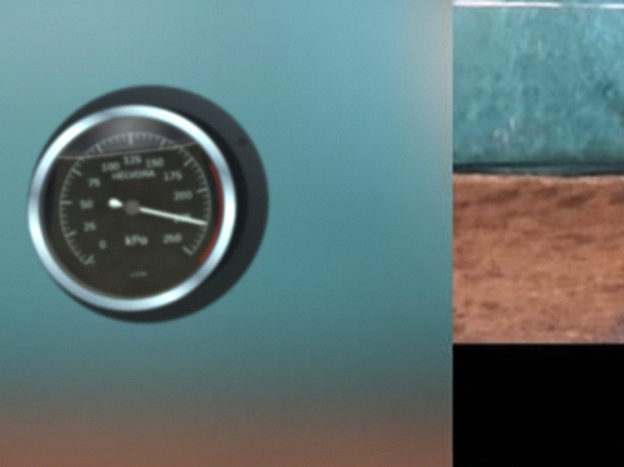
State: 225 kPa
